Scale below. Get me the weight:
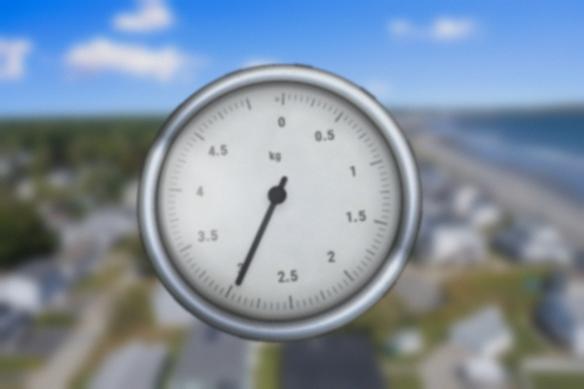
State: 2.95 kg
